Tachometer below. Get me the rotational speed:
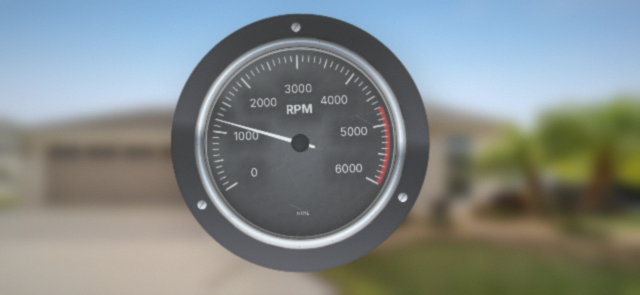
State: 1200 rpm
